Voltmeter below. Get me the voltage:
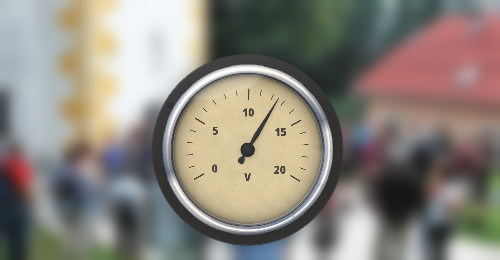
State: 12.5 V
